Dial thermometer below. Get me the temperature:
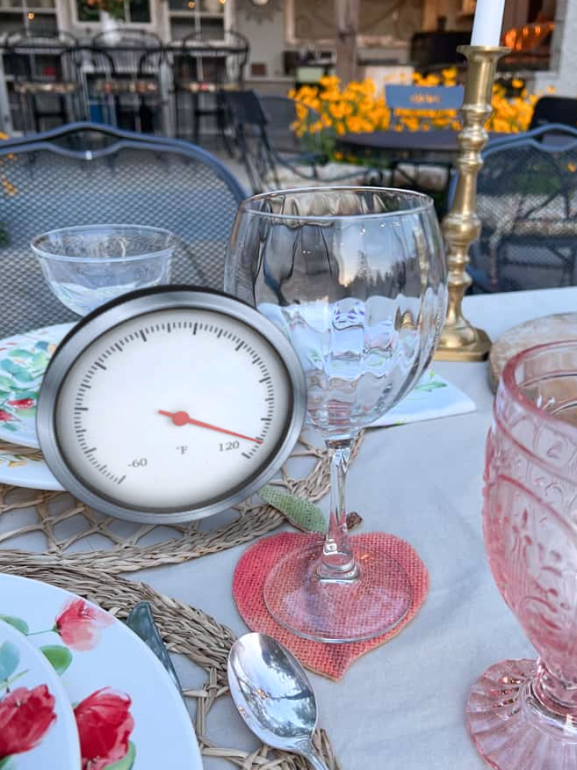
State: 110 °F
